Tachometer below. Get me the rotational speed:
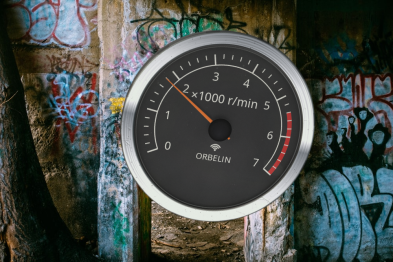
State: 1800 rpm
